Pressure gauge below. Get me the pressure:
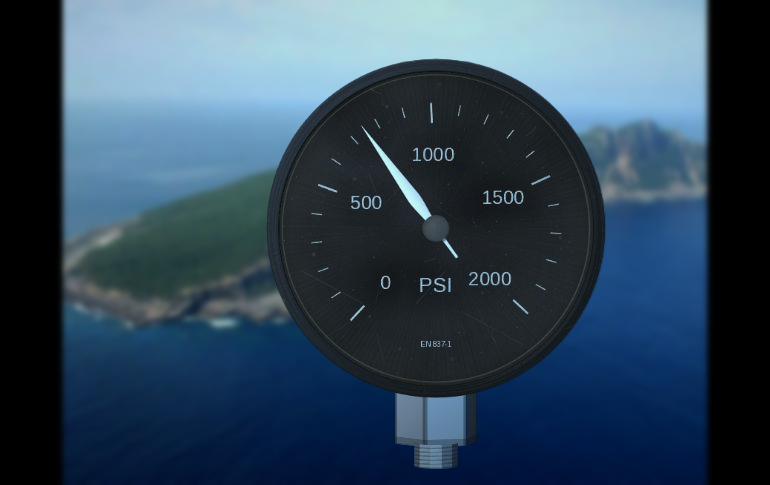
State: 750 psi
